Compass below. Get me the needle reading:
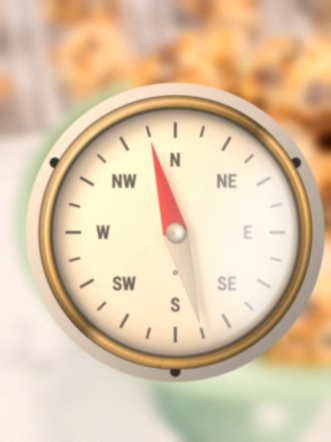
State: 345 °
